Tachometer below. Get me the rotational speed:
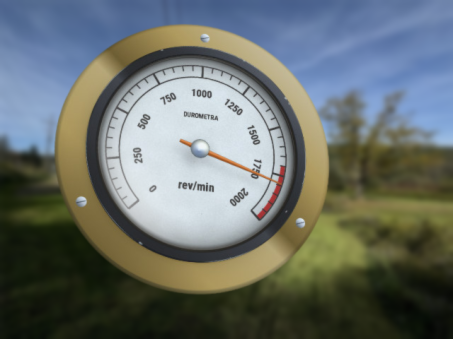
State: 1800 rpm
